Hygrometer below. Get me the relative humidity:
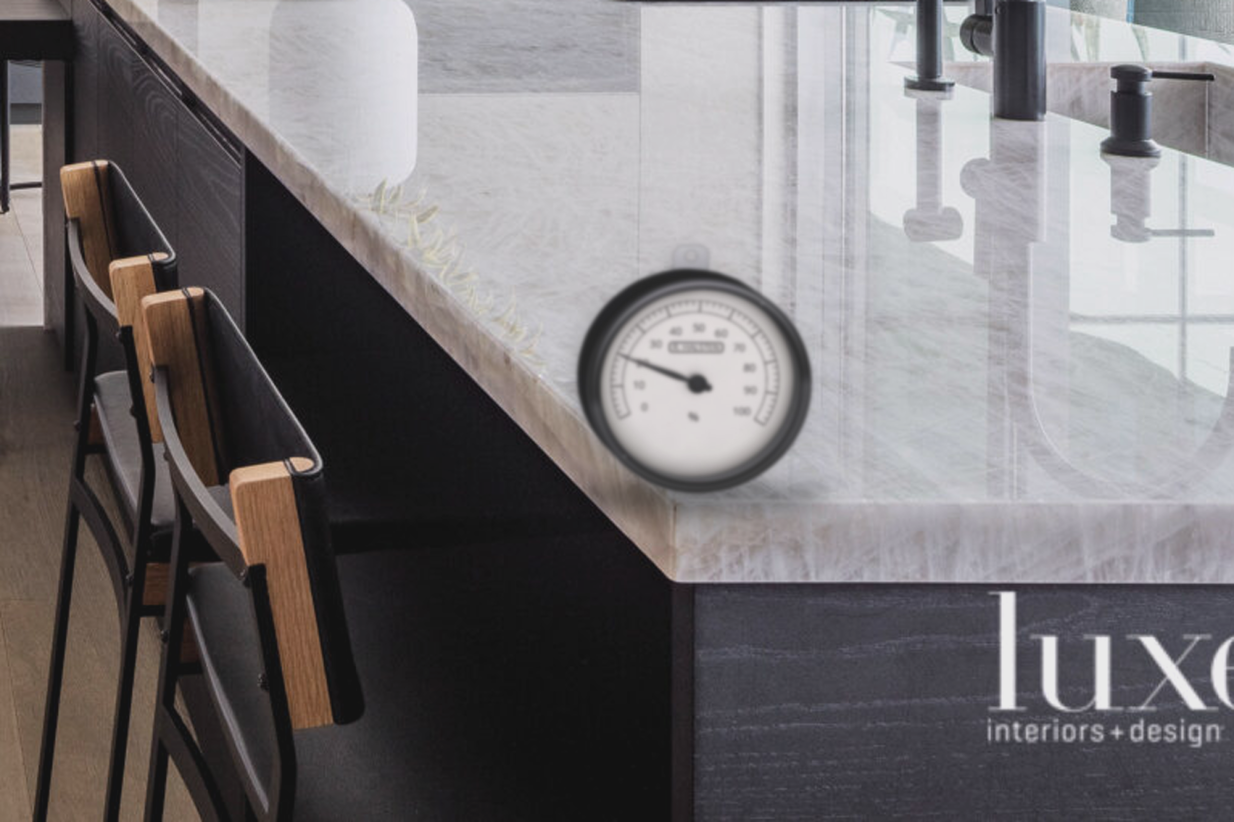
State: 20 %
